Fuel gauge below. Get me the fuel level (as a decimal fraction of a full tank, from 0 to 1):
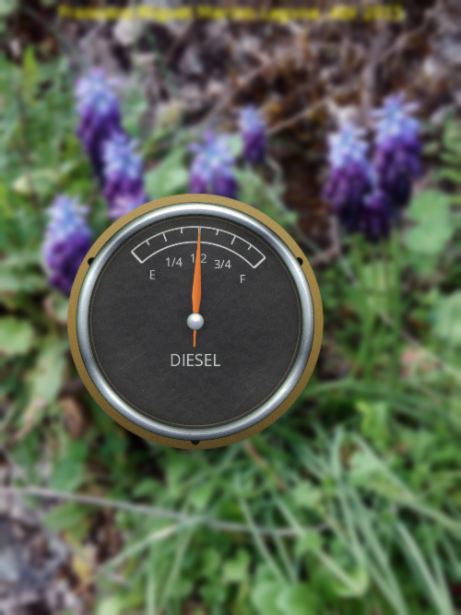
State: 0.5
